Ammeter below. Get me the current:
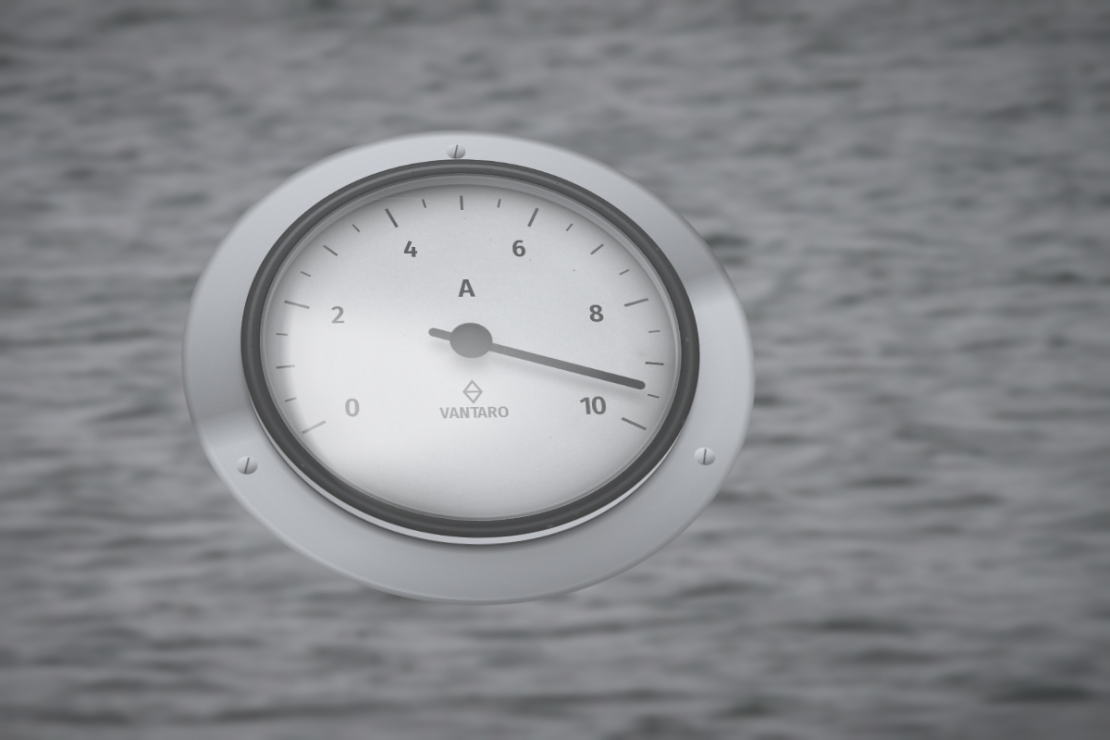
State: 9.5 A
